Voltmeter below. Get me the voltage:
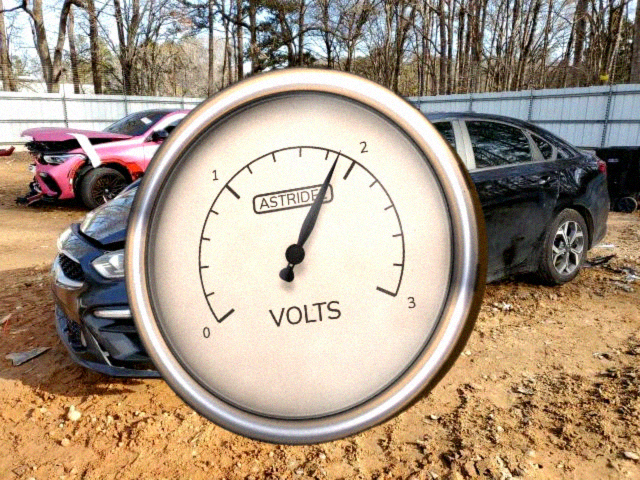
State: 1.9 V
